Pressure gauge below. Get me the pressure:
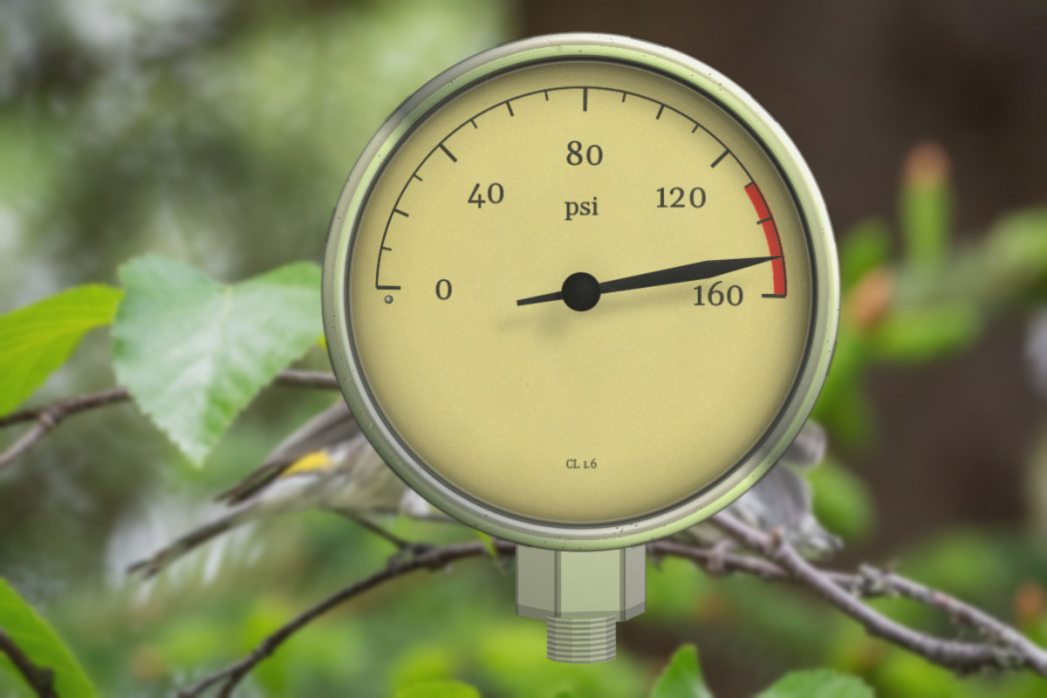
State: 150 psi
